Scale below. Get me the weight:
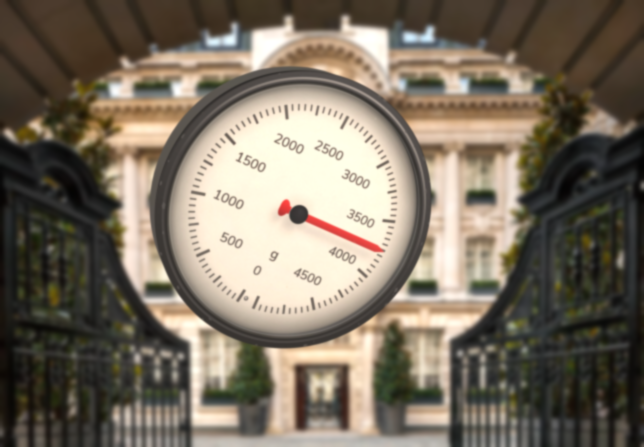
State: 3750 g
